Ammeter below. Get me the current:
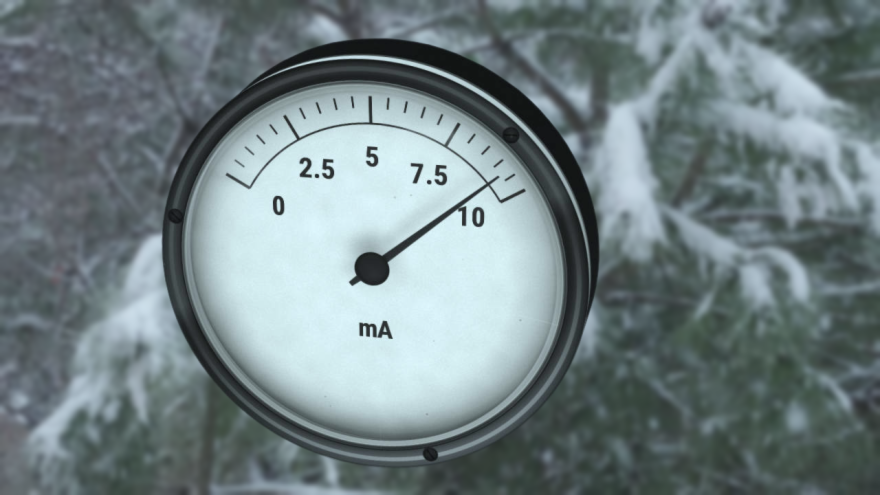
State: 9.25 mA
